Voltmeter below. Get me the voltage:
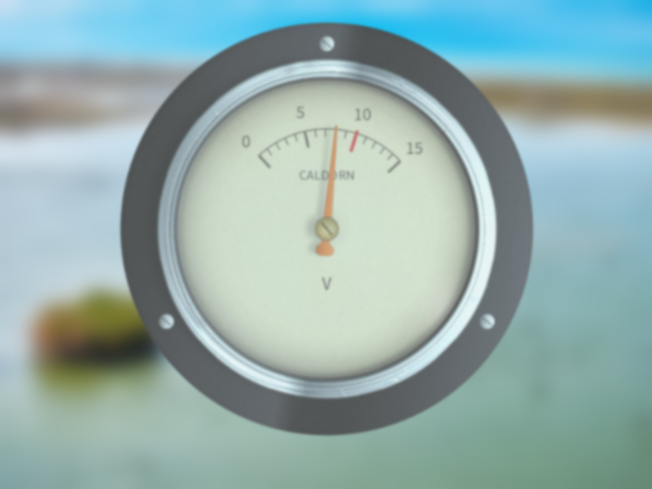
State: 8 V
